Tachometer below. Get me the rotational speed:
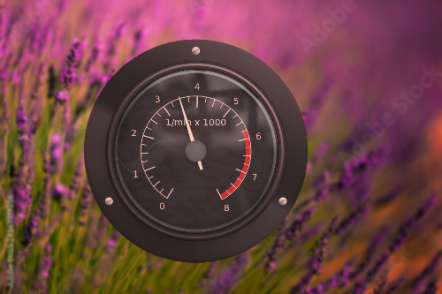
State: 3500 rpm
